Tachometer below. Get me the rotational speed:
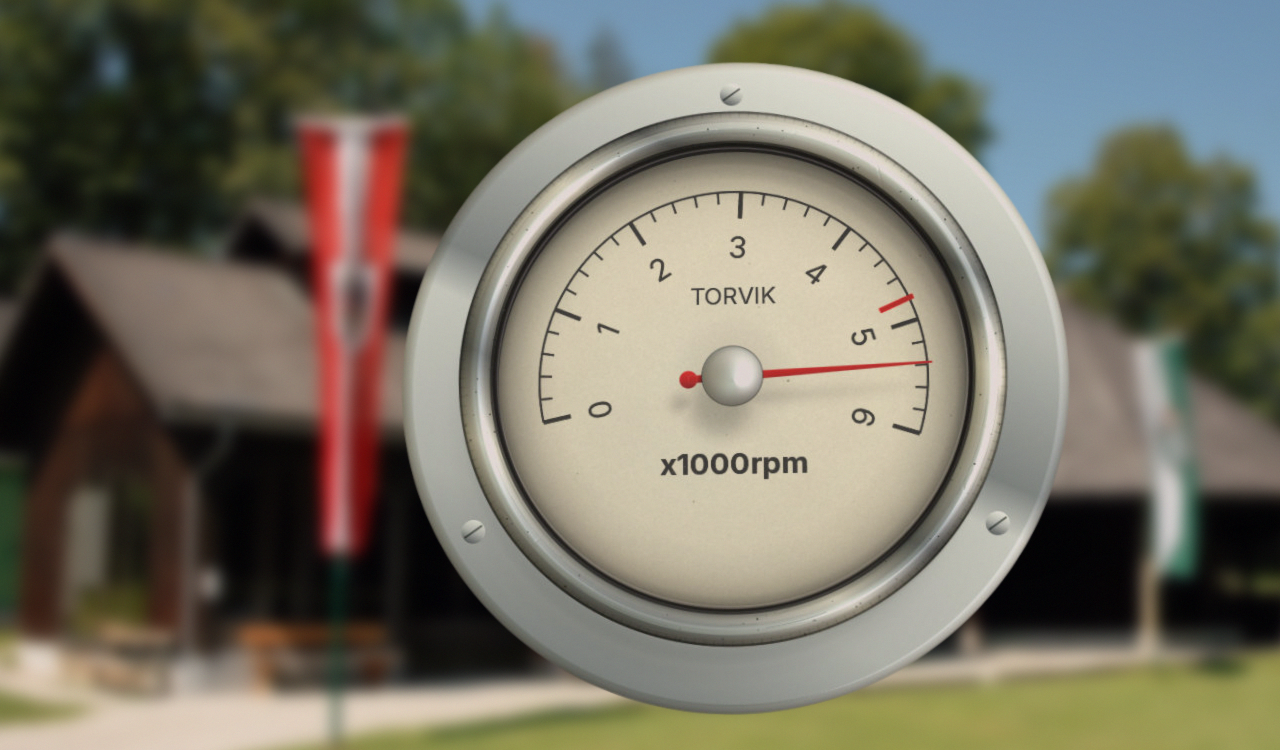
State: 5400 rpm
